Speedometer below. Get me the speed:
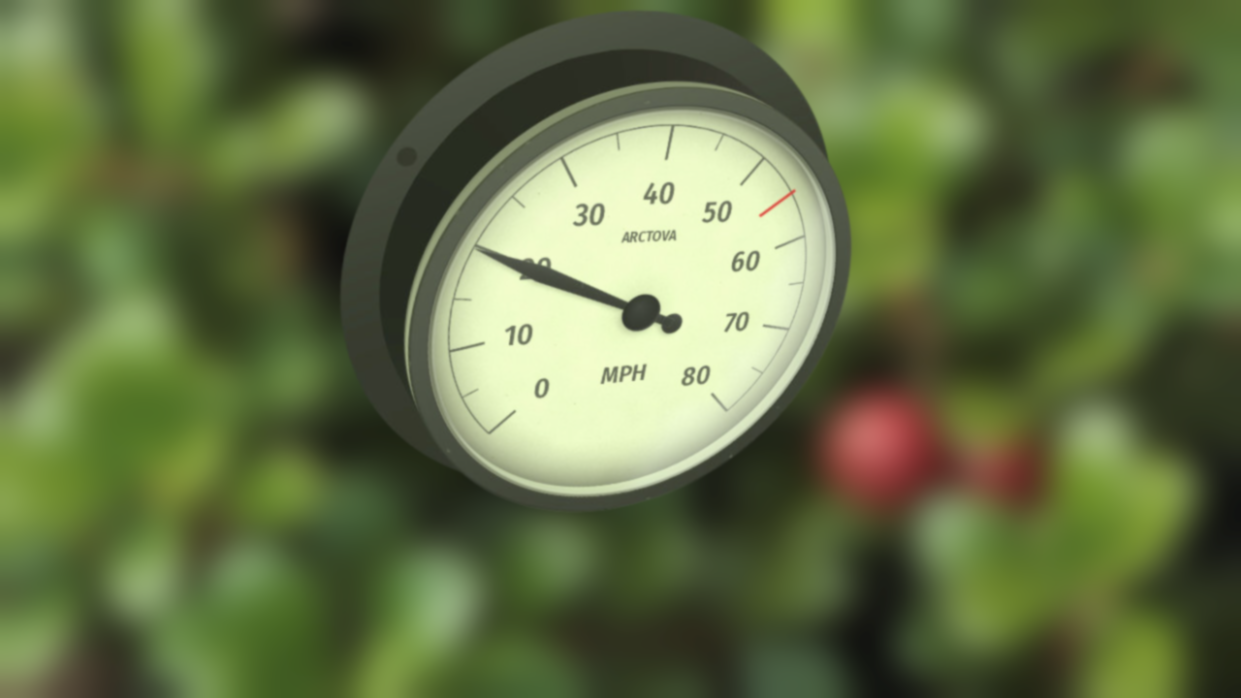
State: 20 mph
